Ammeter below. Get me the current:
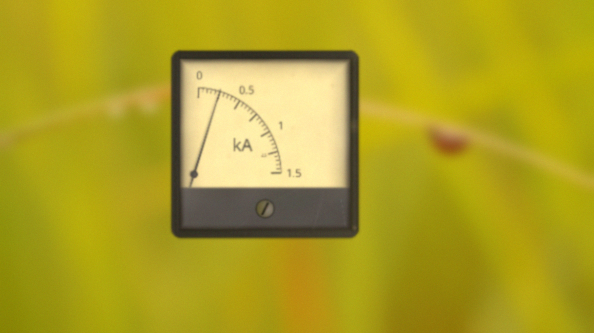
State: 0.25 kA
